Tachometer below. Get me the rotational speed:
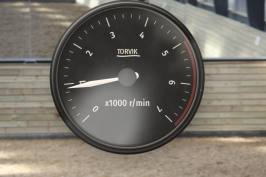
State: 900 rpm
